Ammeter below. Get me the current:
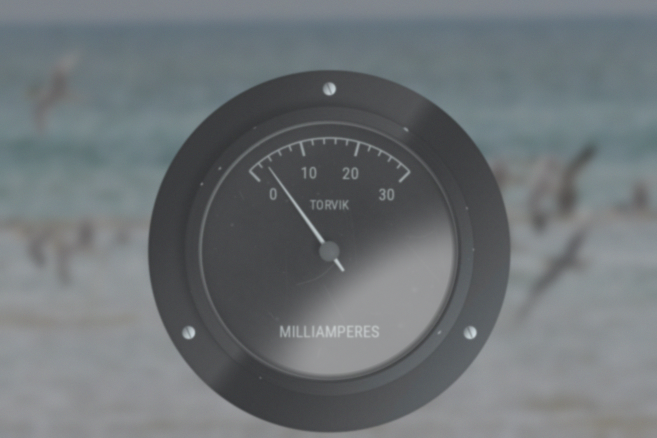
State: 3 mA
